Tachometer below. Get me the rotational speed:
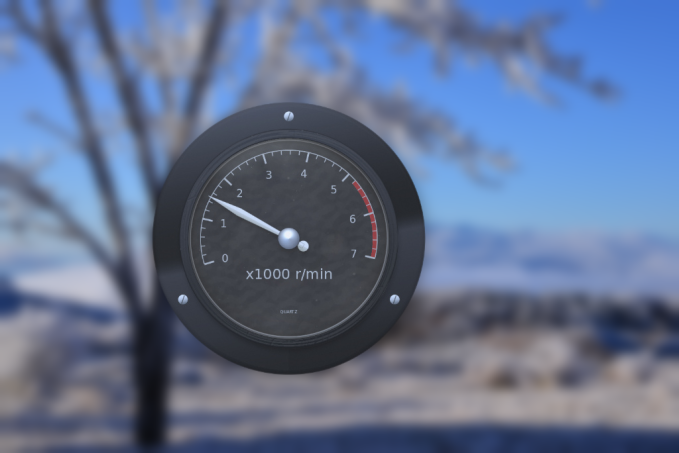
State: 1500 rpm
